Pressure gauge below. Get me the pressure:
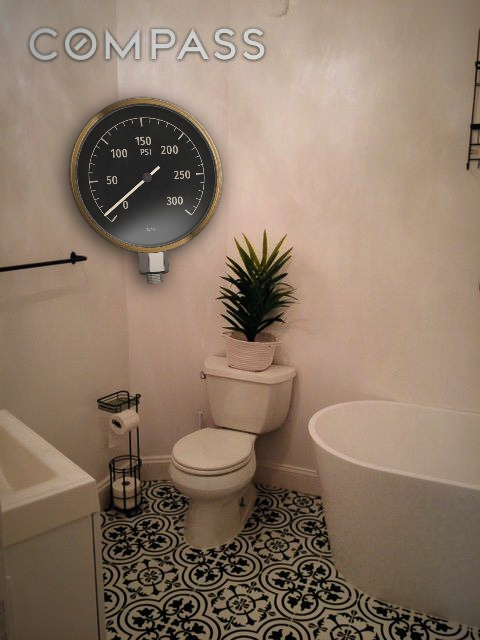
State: 10 psi
